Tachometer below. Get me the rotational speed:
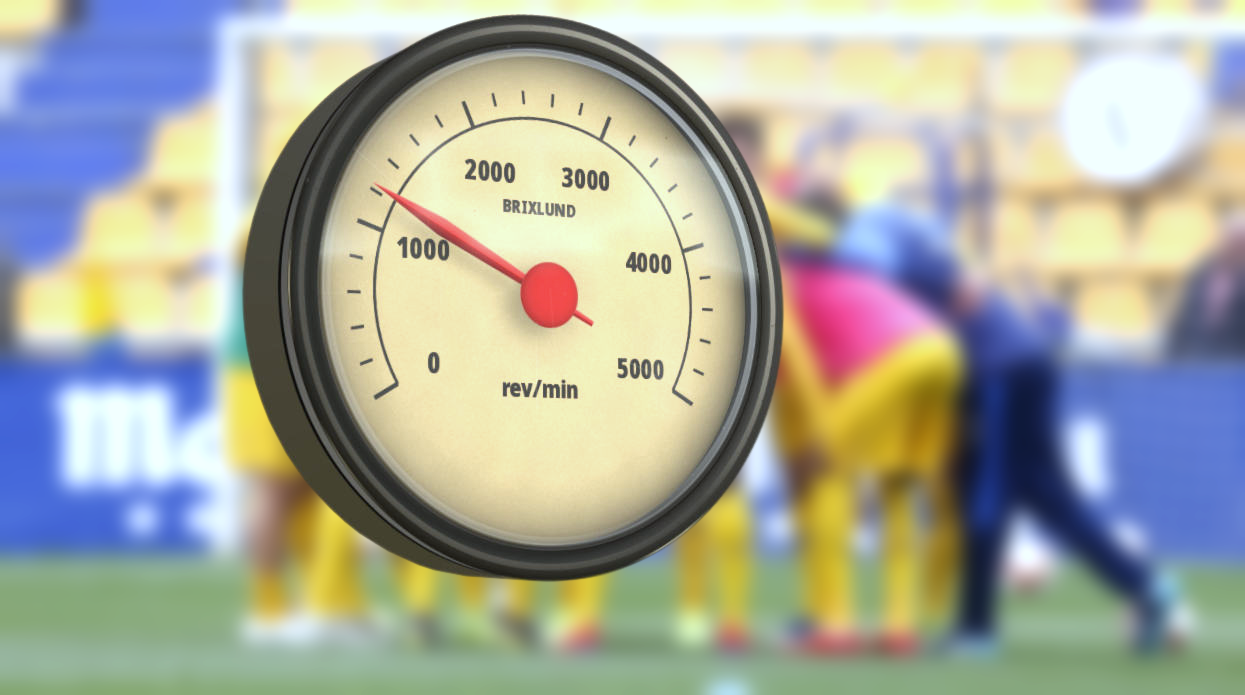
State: 1200 rpm
